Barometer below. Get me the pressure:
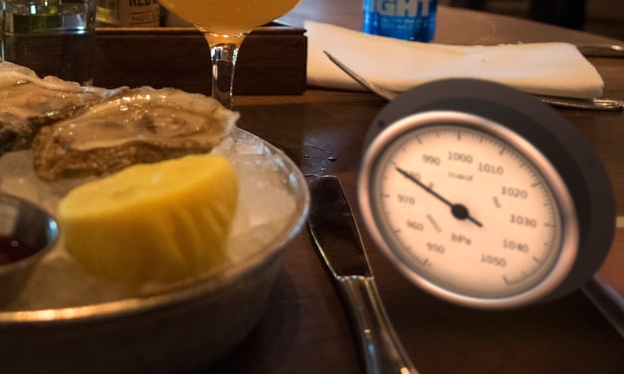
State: 980 hPa
